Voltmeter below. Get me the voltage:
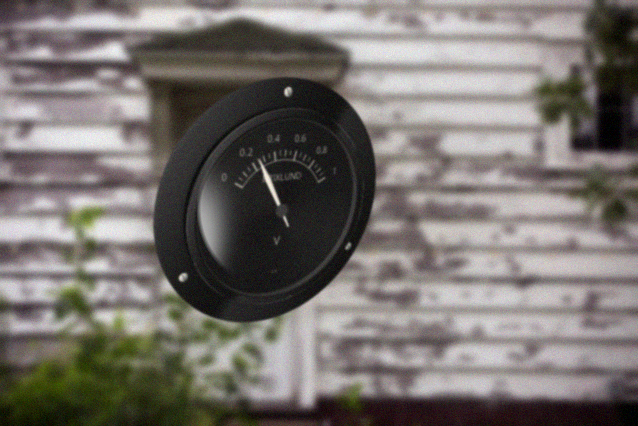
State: 0.25 V
